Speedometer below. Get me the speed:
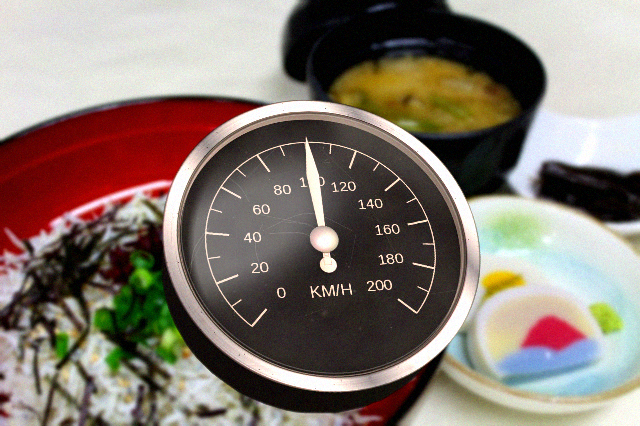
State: 100 km/h
